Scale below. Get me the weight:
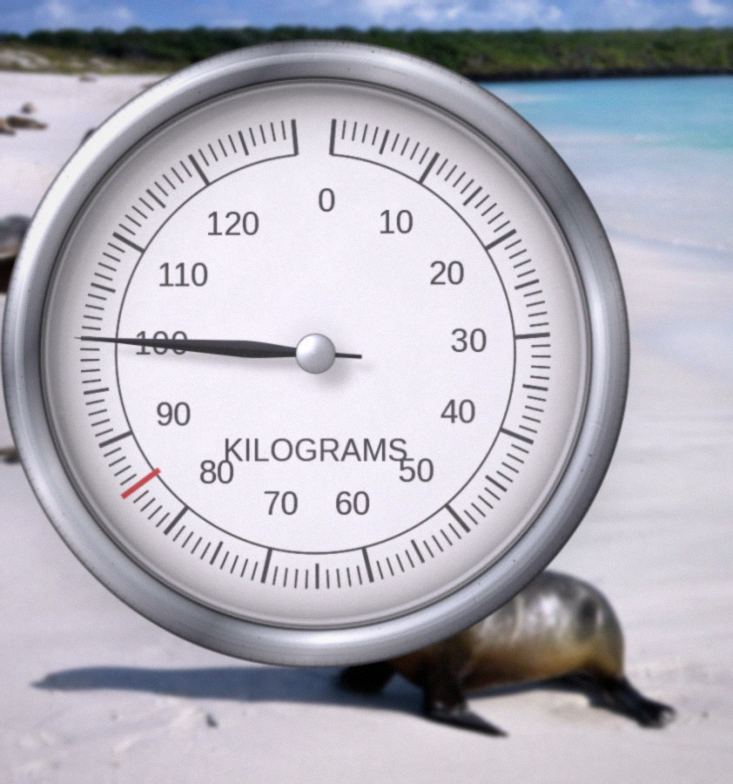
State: 100 kg
